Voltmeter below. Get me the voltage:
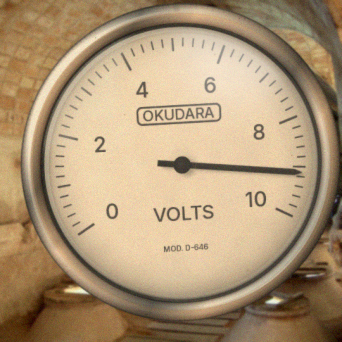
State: 9.1 V
